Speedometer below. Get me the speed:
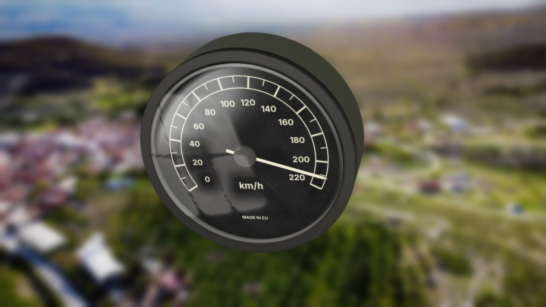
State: 210 km/h
